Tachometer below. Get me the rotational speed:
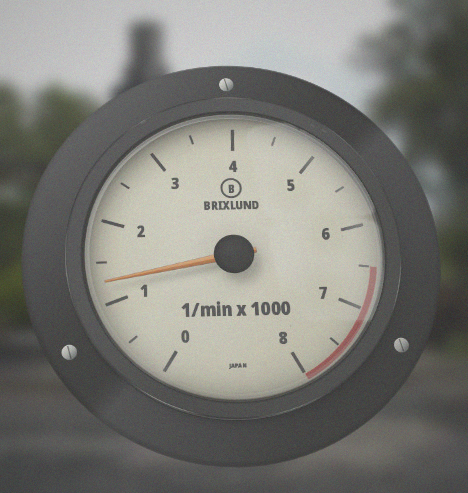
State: 1250 rpm
